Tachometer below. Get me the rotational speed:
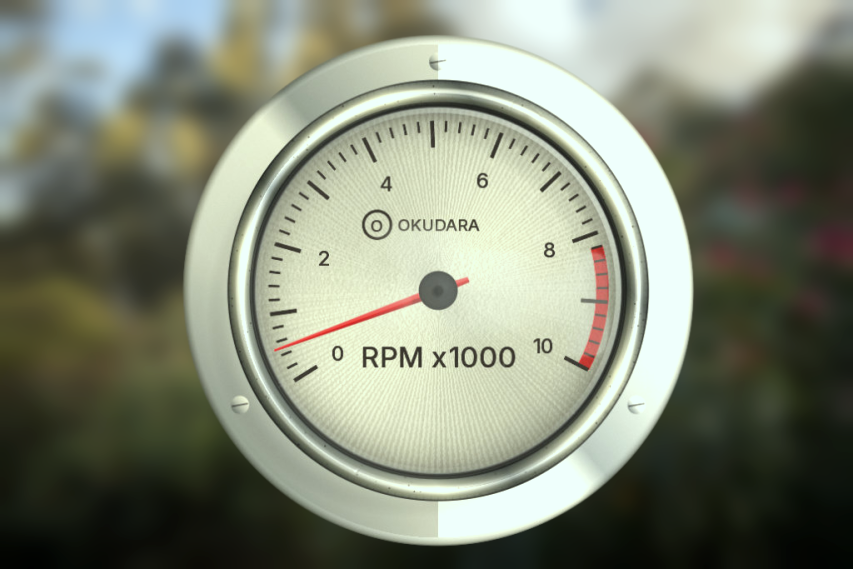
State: 500 rpm
